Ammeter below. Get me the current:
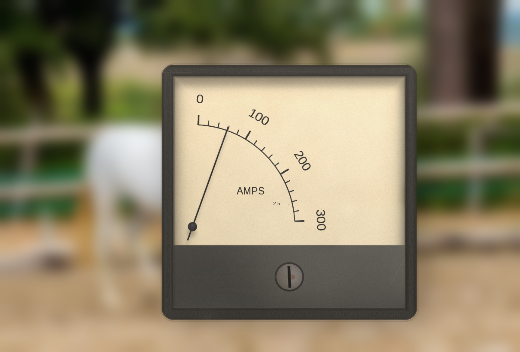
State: 60 A
